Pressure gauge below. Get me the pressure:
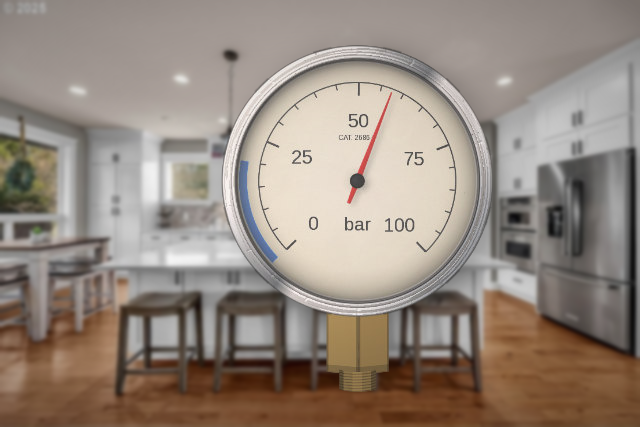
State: 57.5 bar
